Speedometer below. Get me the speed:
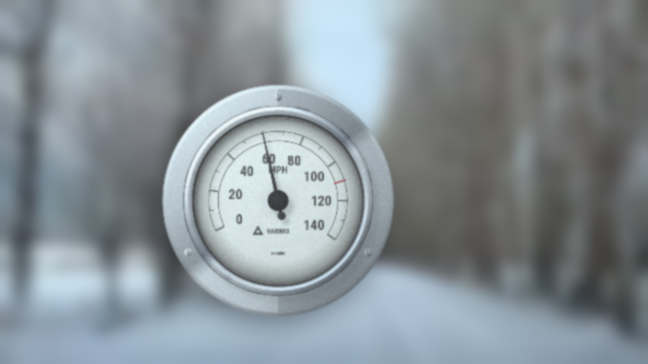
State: 60 mph
